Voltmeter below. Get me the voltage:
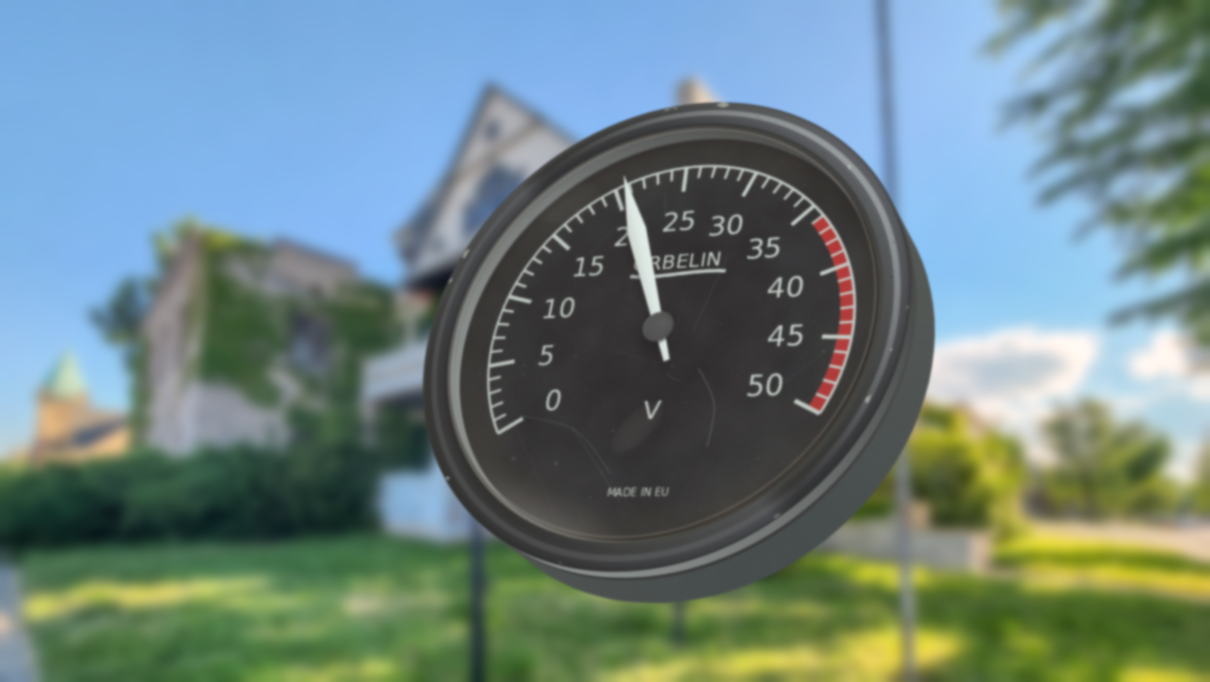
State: 21 V
